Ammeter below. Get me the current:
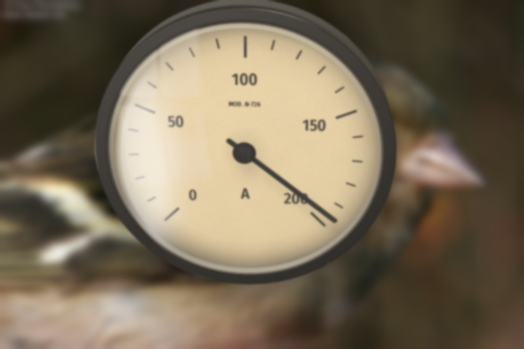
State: 195 A
